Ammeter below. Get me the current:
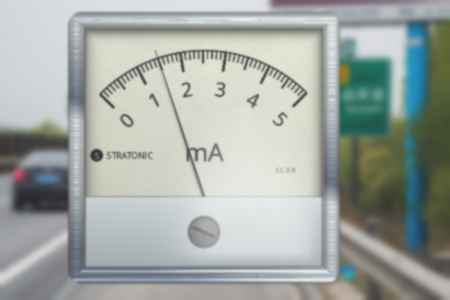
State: 1.5 mA
